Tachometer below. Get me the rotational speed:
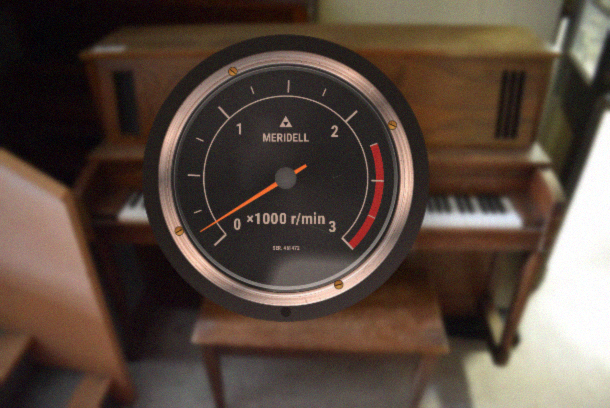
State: 125 rpm
